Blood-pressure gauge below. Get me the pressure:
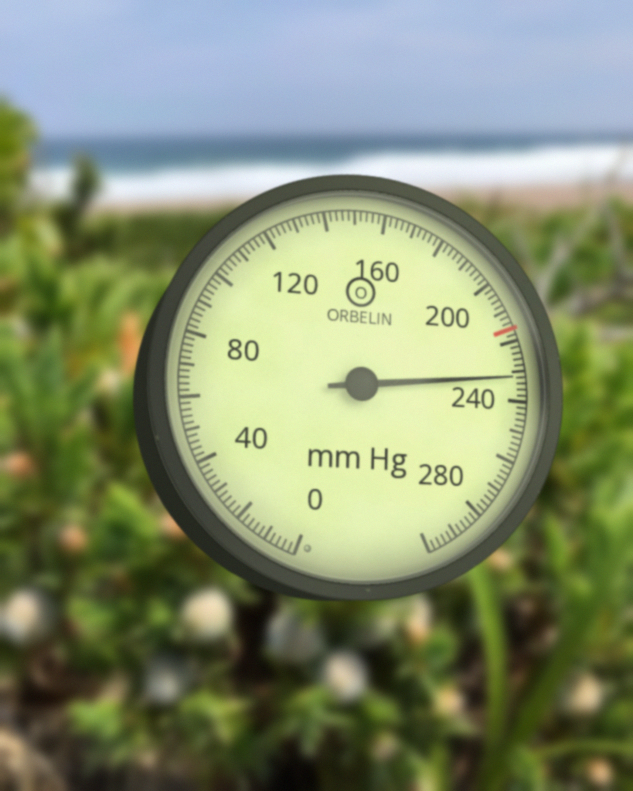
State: 232 mmHg
